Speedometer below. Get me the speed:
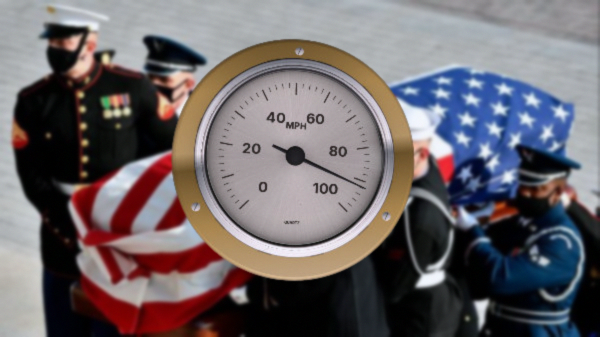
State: 92 mph
